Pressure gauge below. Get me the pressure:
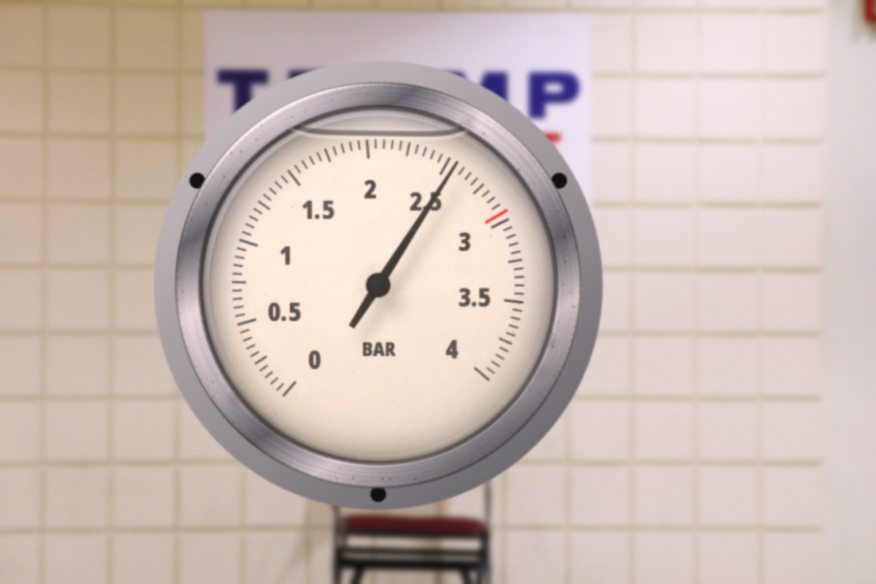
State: 2.55 bar
